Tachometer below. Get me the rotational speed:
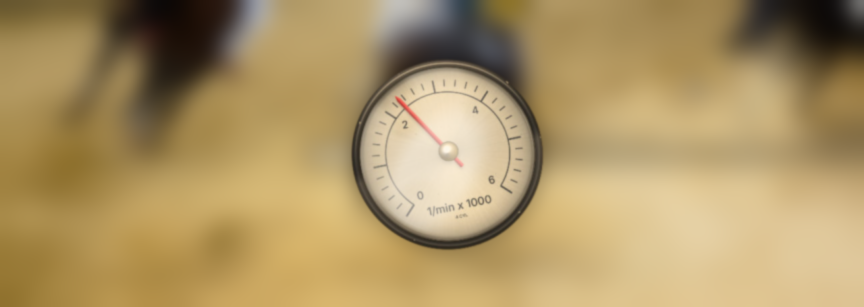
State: 2300 rpm
